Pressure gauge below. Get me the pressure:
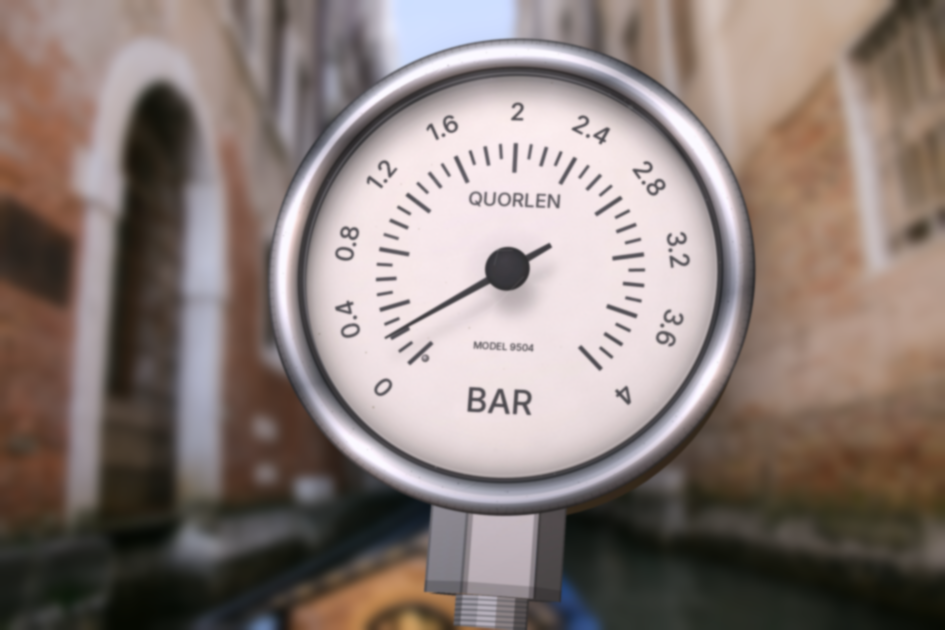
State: 0.2 bar
